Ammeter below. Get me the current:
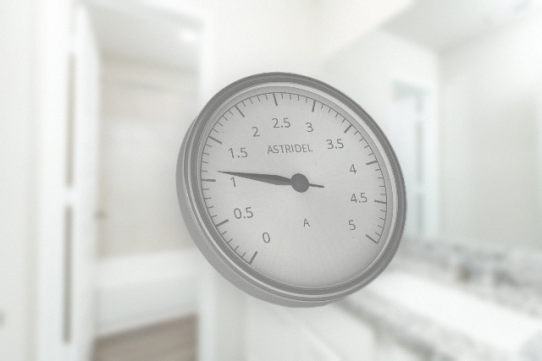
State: 1.1 A
